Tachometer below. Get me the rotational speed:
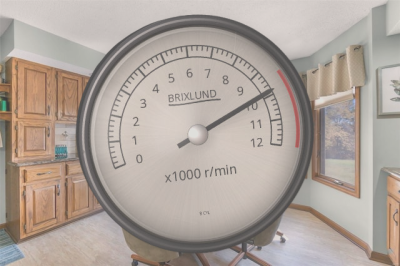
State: 9800 rpm
